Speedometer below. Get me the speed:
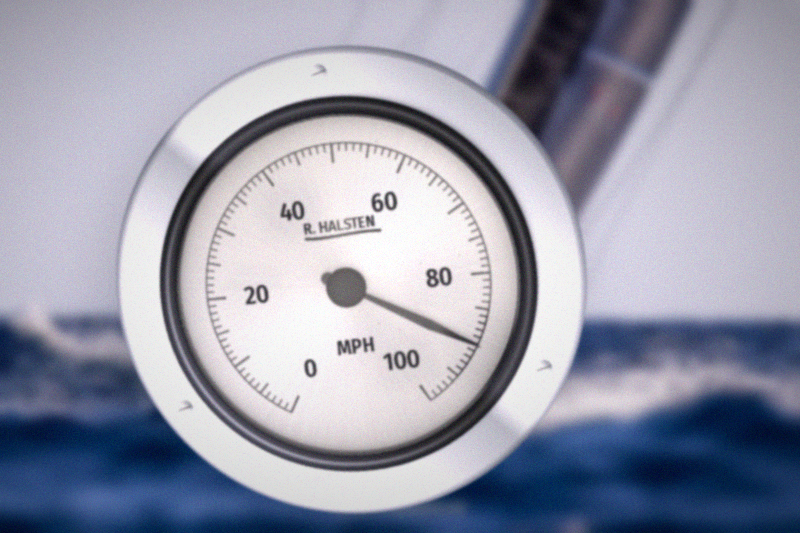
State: 90 mph
